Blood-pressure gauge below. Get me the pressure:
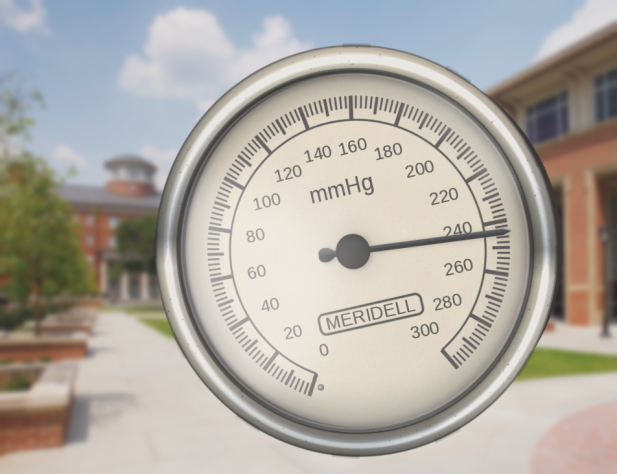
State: 244 mmHg
